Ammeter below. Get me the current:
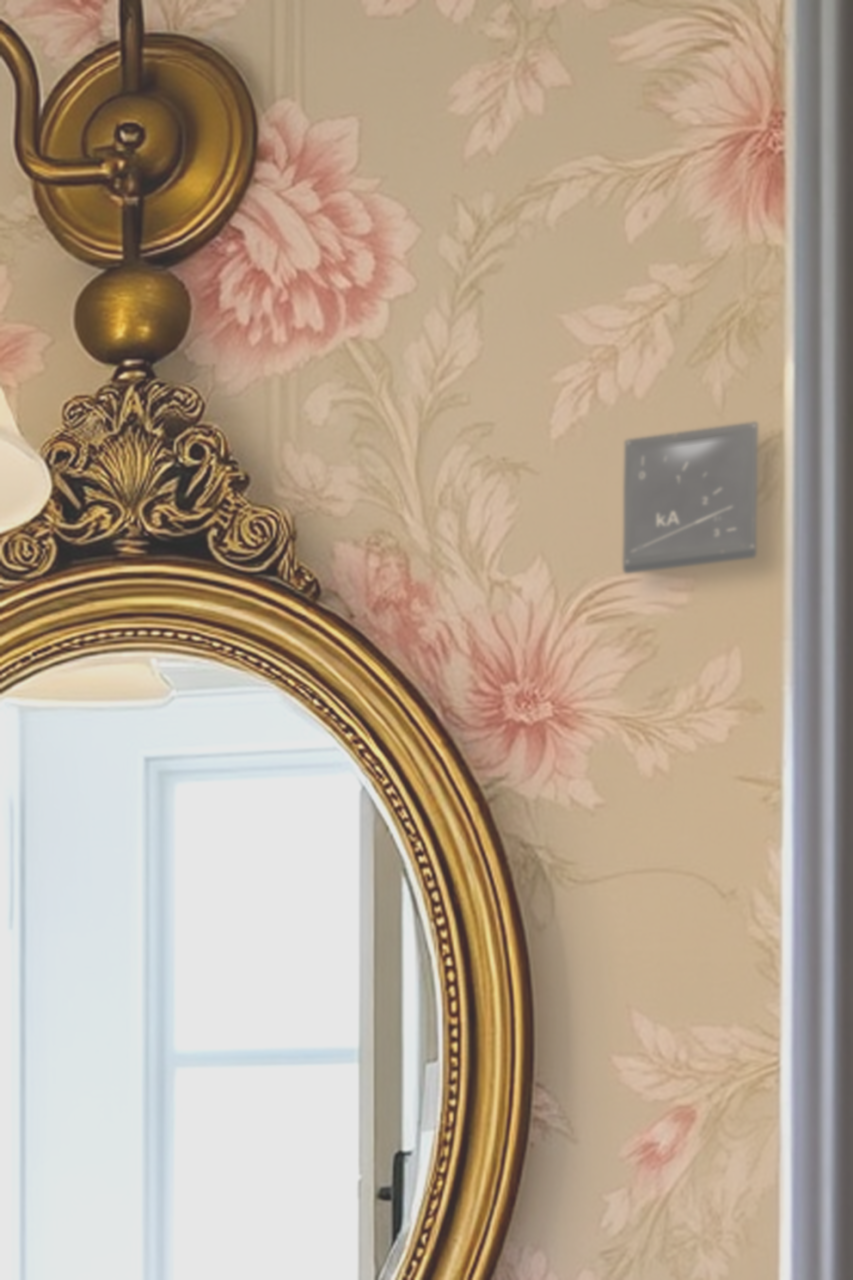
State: 2.5 kA
